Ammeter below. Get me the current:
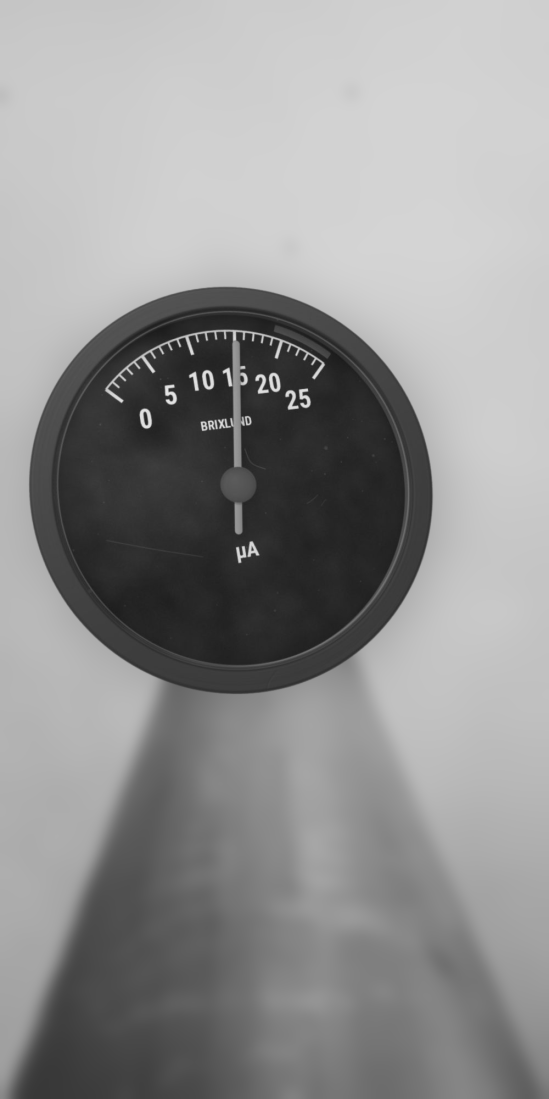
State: 15 µA
